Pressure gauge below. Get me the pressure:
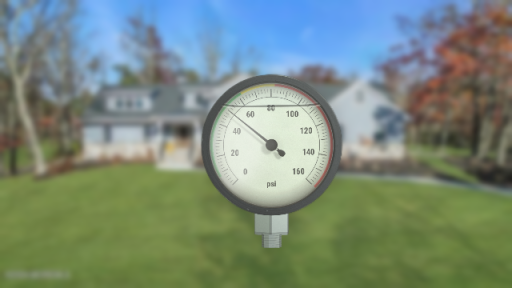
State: 50 psi
